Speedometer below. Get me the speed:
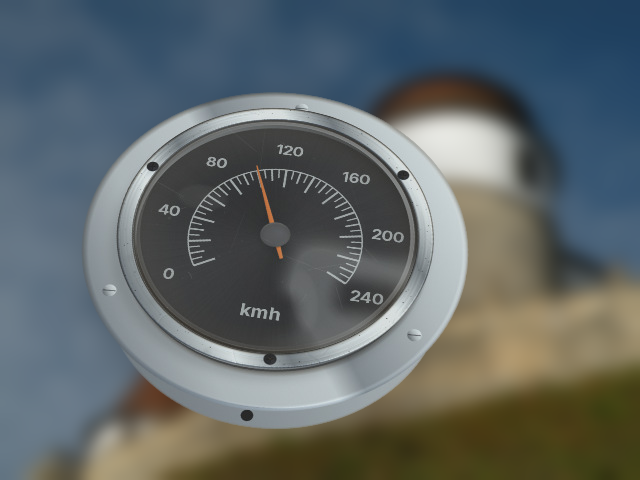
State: 100 km/h
